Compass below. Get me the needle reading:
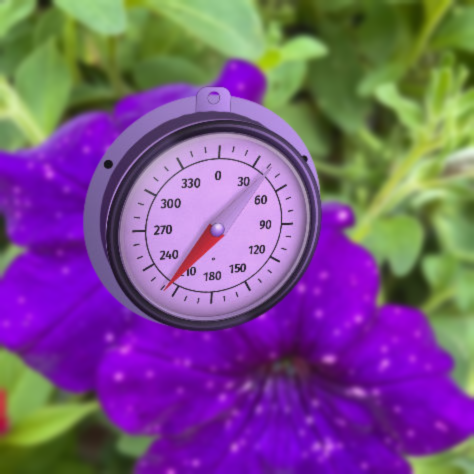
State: 220 °
